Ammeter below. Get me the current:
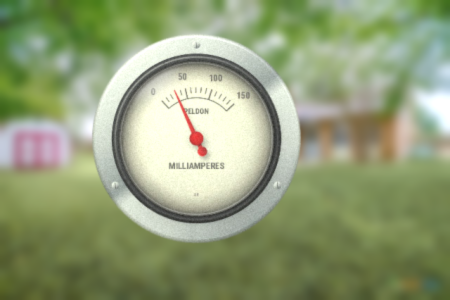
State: 30 mA
